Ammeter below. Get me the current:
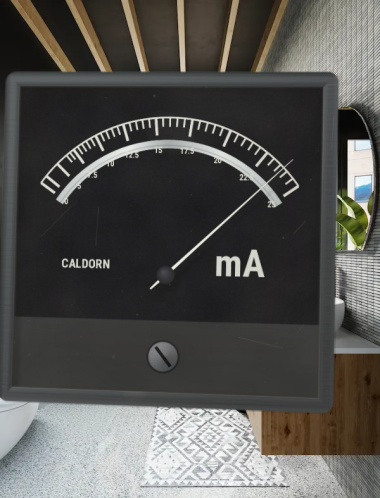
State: 23.75 mA
